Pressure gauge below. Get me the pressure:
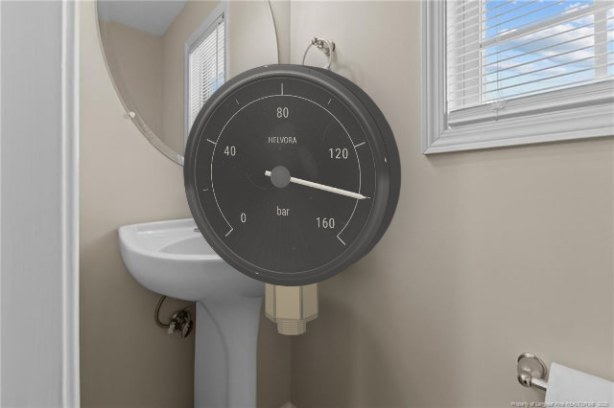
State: 140 bar
